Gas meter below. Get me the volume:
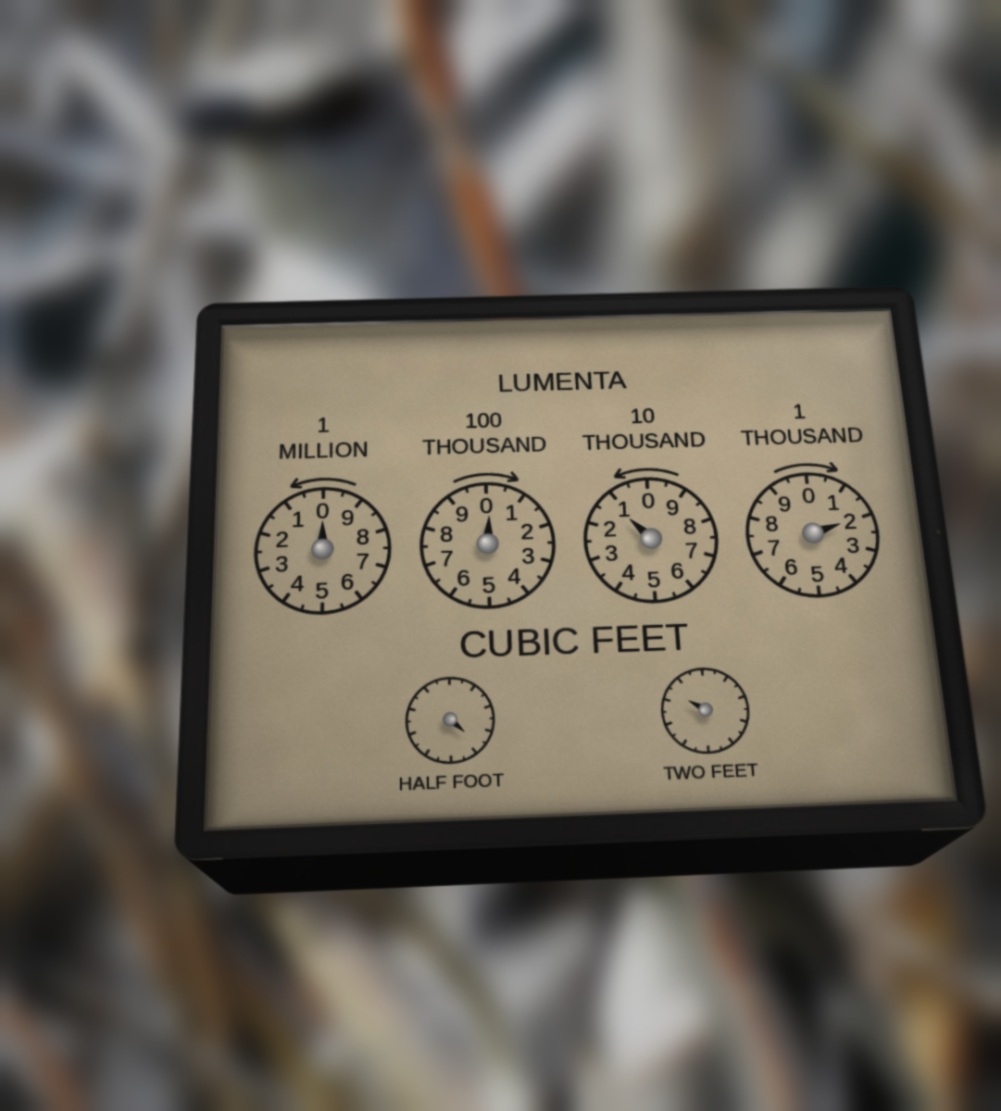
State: 1200 ft³
